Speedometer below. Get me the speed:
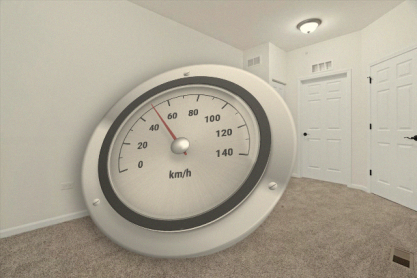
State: 50 km/h
